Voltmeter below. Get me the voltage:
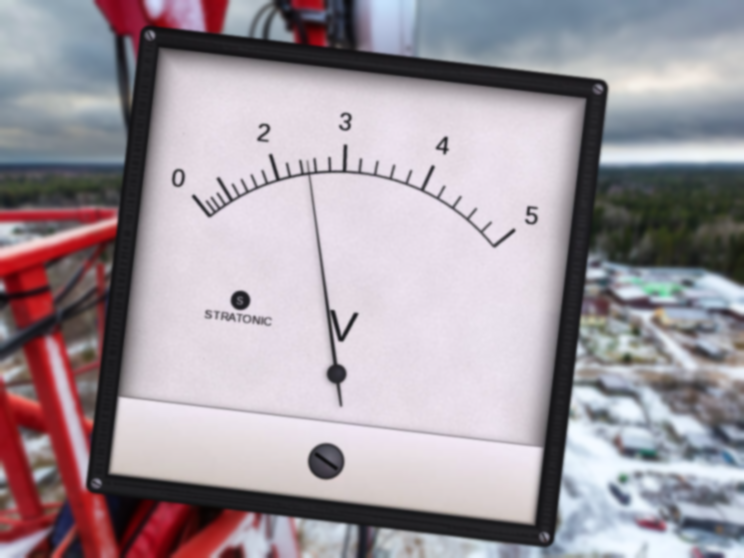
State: 2.5 V
